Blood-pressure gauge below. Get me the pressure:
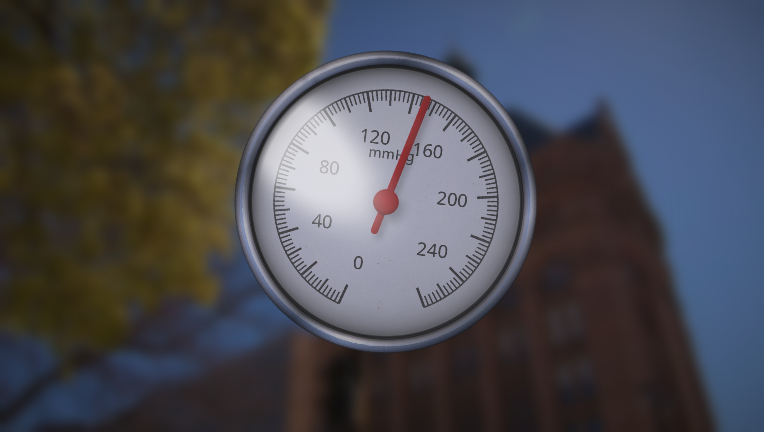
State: 146 mmHg
